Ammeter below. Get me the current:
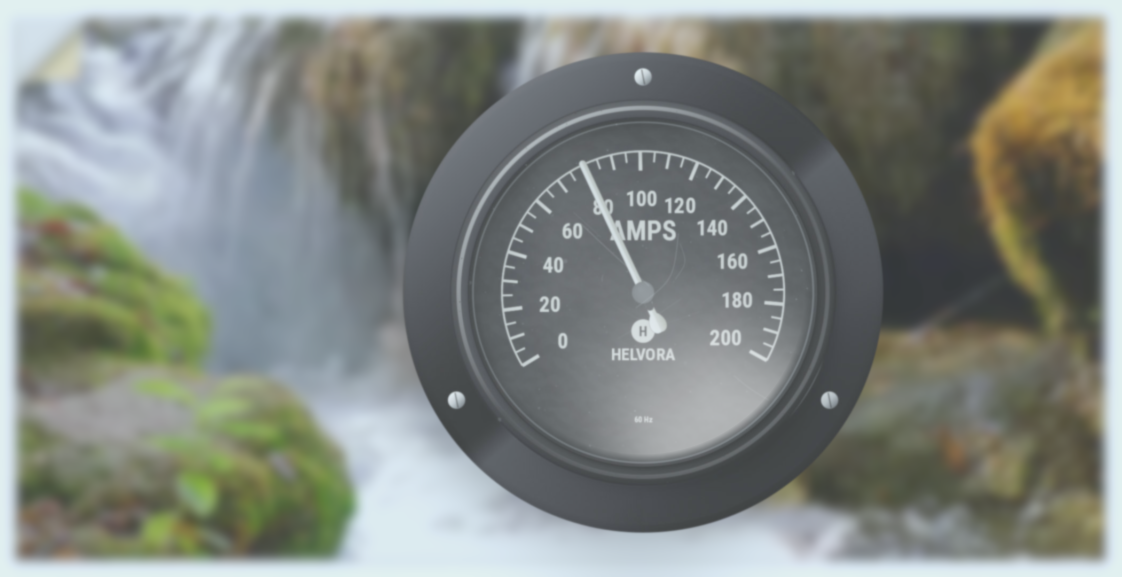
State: 80 A
